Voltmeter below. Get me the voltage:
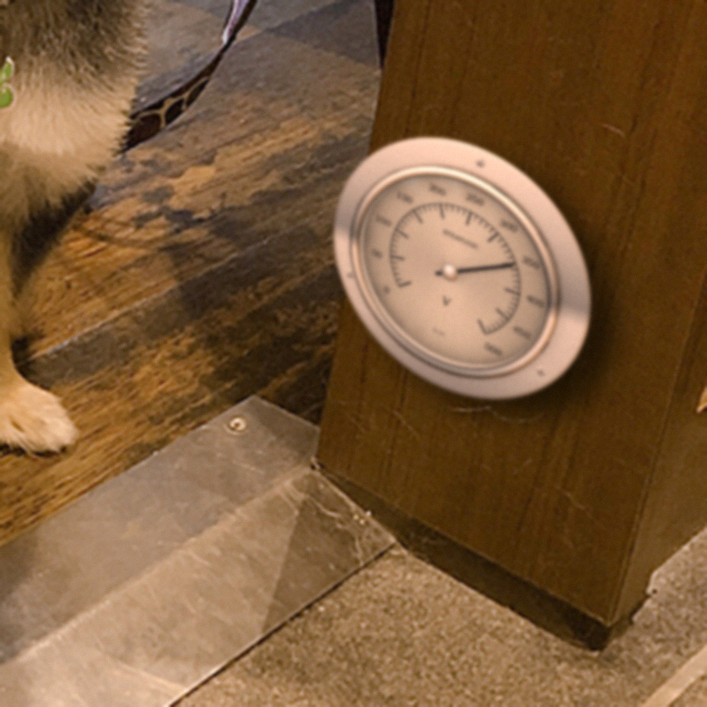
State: 350 V
